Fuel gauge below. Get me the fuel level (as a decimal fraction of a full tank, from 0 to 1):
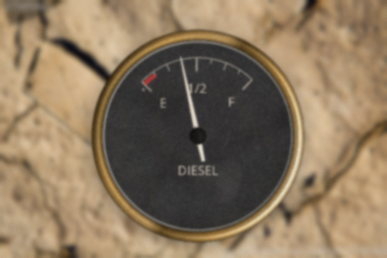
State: 0.375
